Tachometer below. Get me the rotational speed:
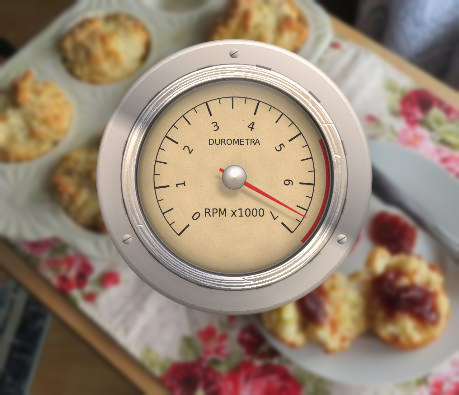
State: 6625 rpm
